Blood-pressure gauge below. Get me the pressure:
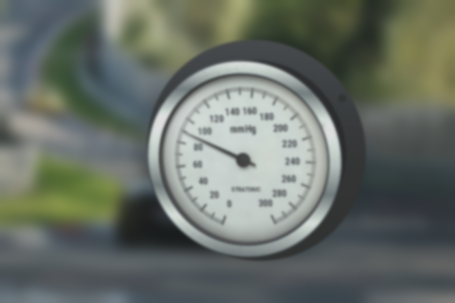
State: 90 mmHg
